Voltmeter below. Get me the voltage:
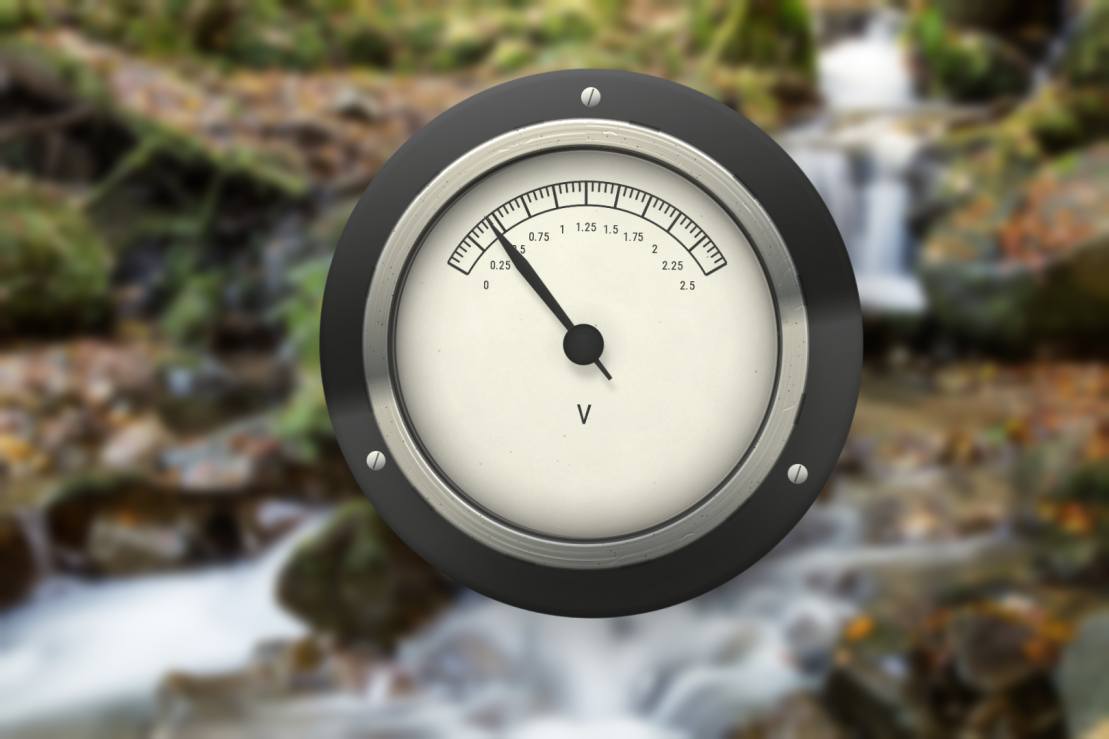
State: 0.45 V
